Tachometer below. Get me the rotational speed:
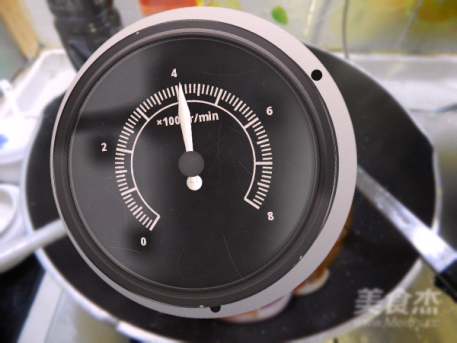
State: 4100 rpm
